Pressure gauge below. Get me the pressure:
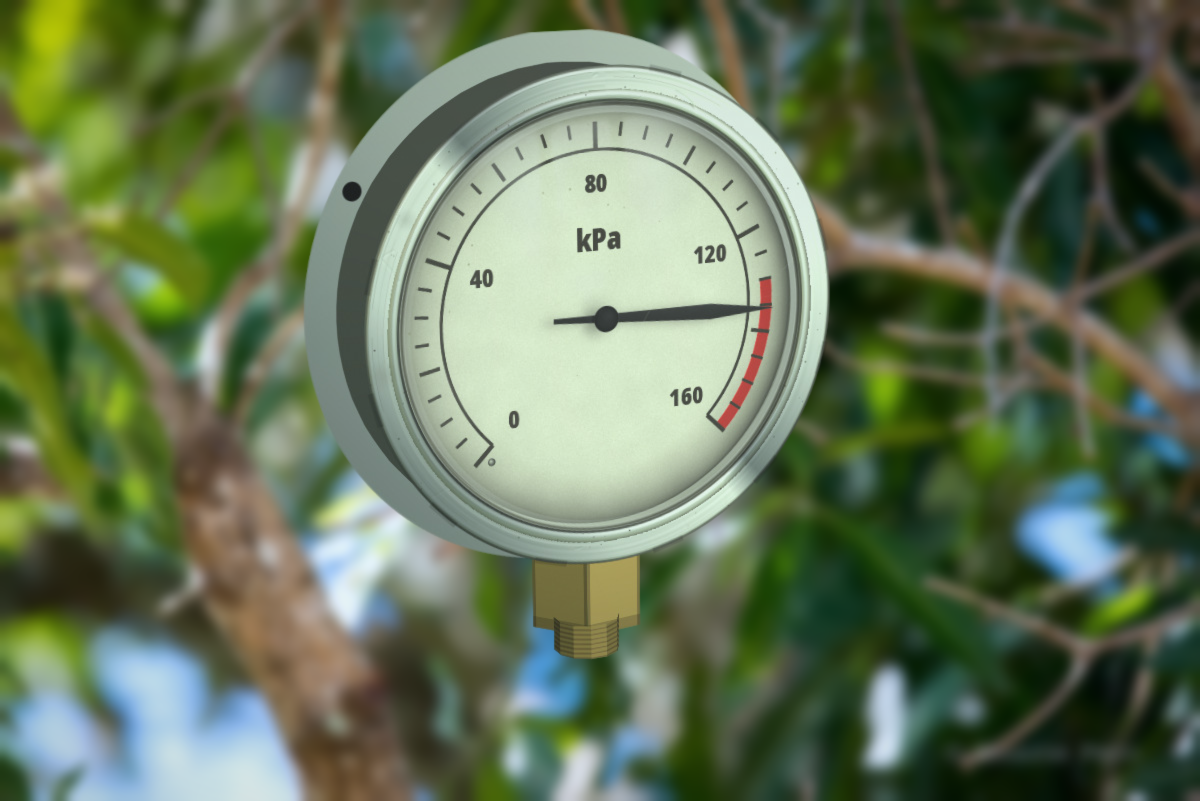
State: 135 kPa
